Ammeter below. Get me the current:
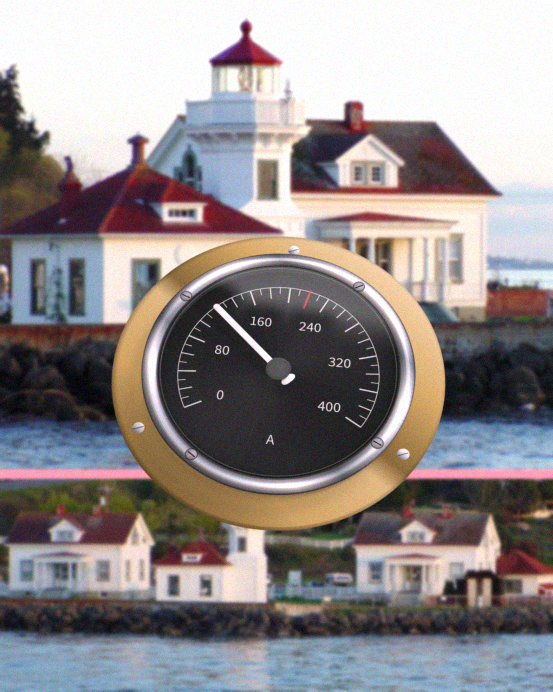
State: 120 A
